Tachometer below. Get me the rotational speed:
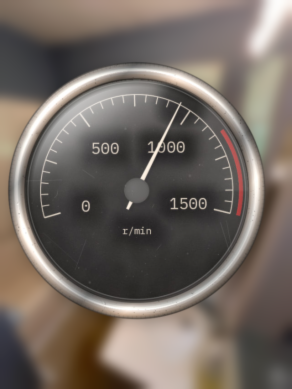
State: 950 rpm
